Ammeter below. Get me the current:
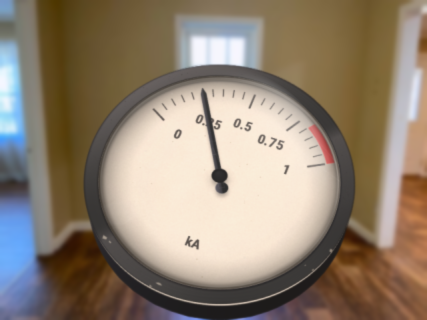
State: 0.25 kA
